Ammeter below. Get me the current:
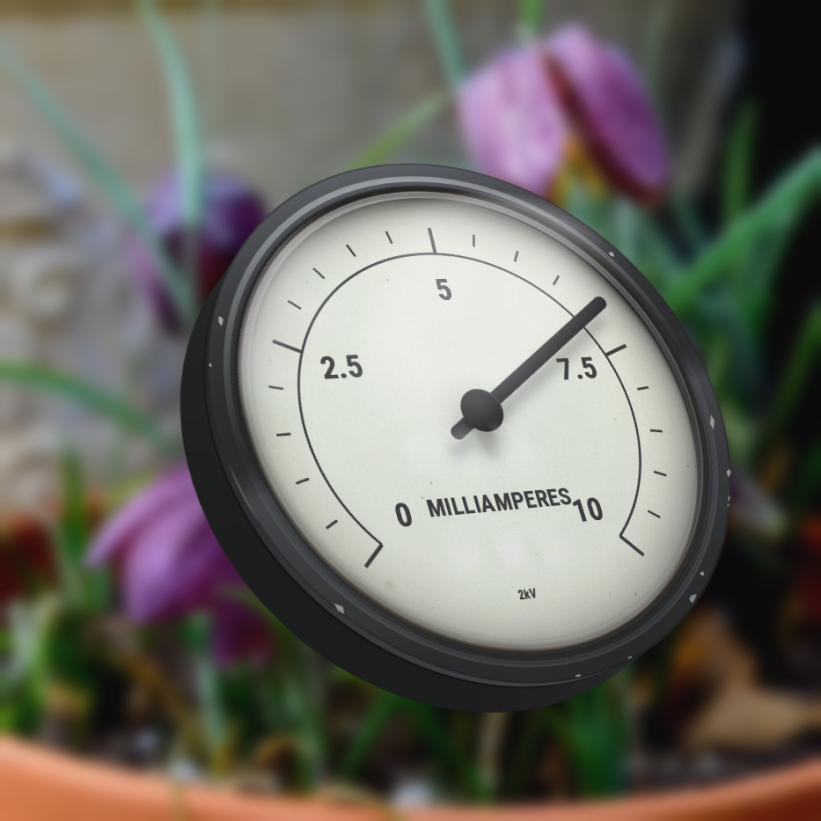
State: 7 mA
